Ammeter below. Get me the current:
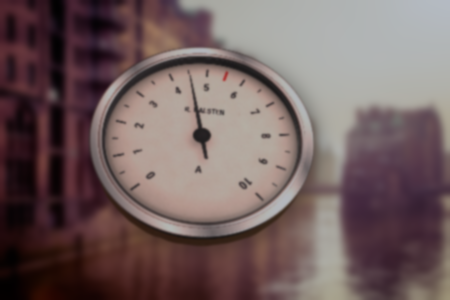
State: 4.5 A
